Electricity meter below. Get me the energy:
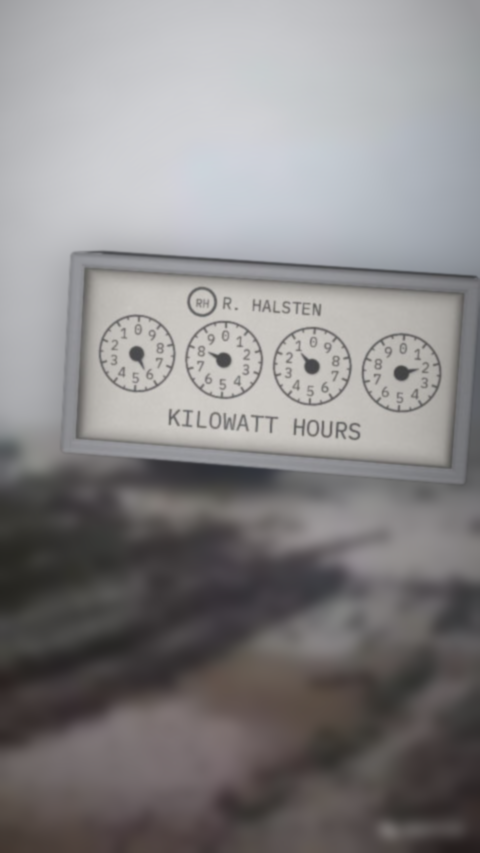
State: 5812 kWh
